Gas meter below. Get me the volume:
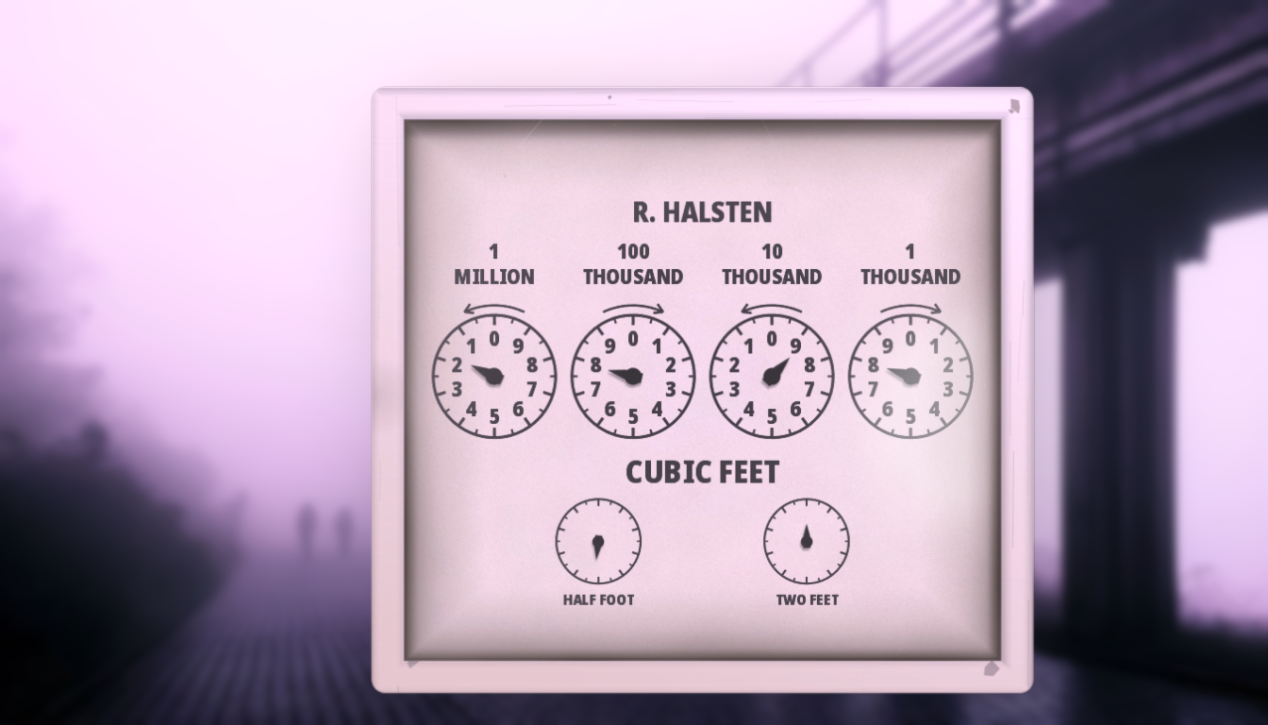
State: 178800 ft³
